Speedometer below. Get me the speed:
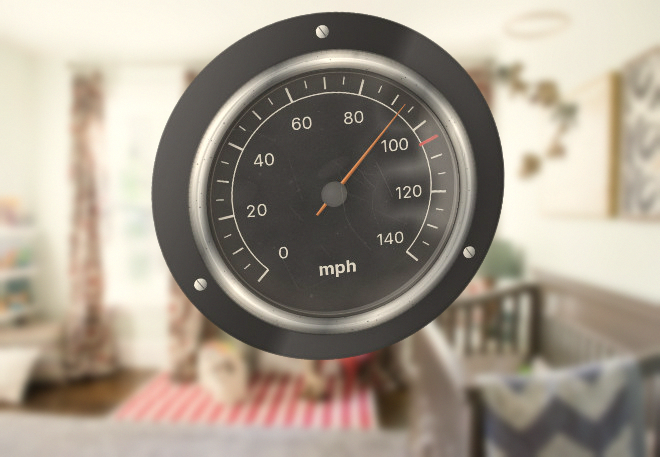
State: 92.5 mph
